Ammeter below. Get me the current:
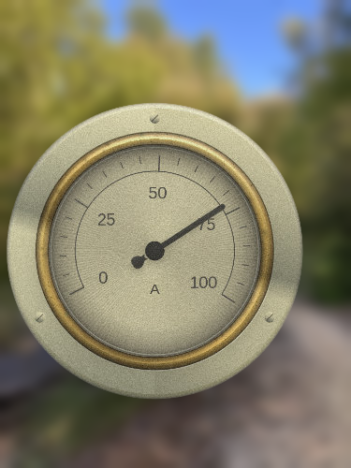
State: 72.5 A
